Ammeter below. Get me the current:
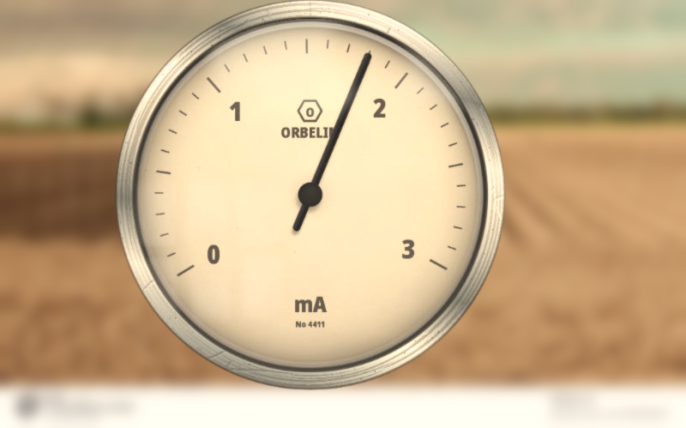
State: 1.8 mA
